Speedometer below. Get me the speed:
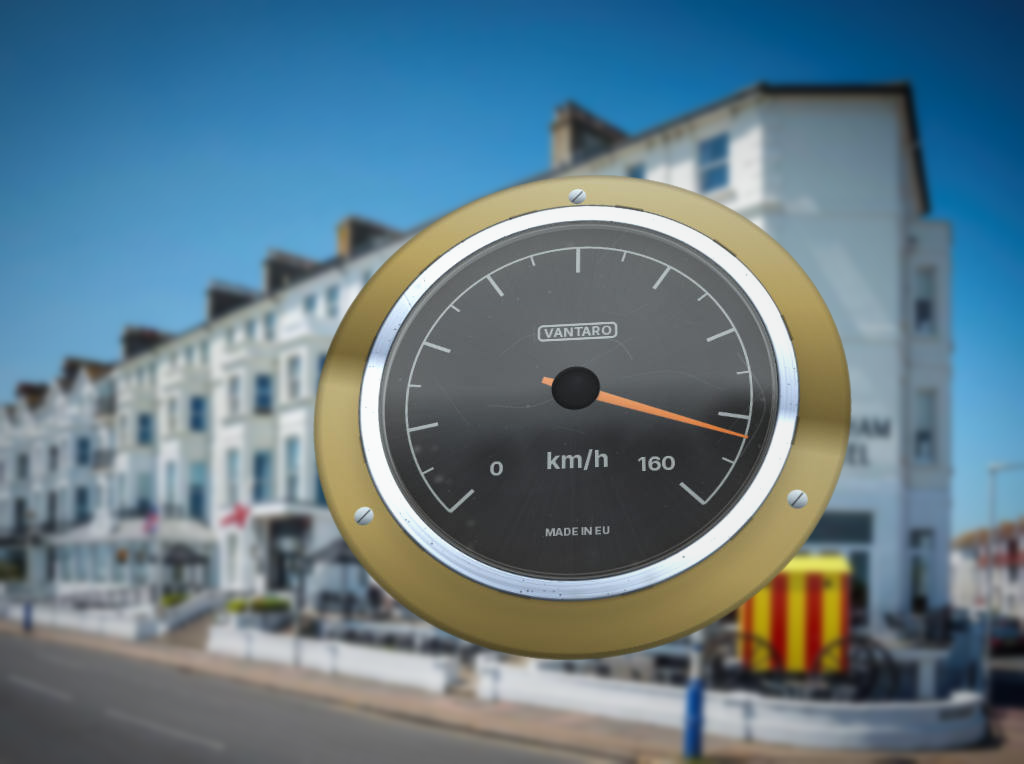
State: 145 km/h
